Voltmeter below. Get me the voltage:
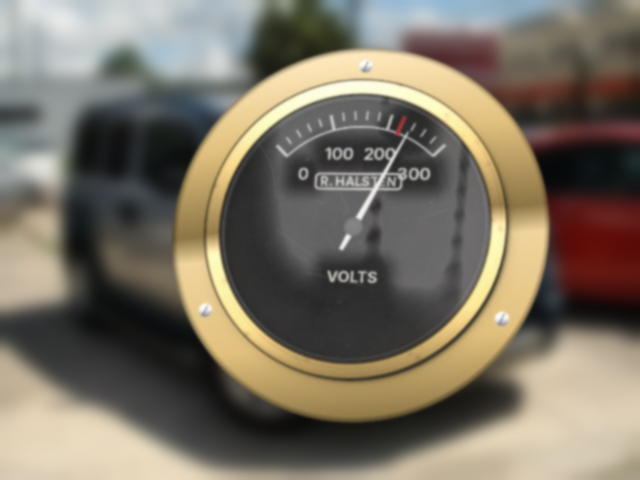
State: 240 V
